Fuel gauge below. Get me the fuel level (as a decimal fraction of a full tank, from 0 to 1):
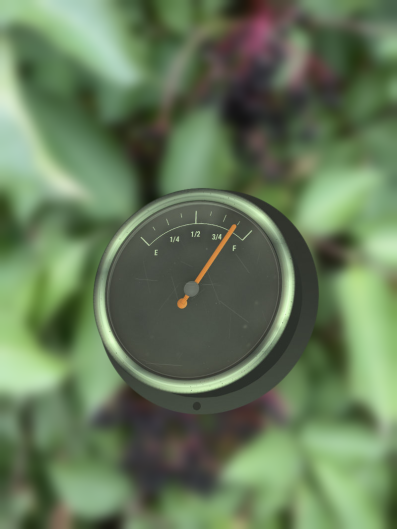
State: 0.875
